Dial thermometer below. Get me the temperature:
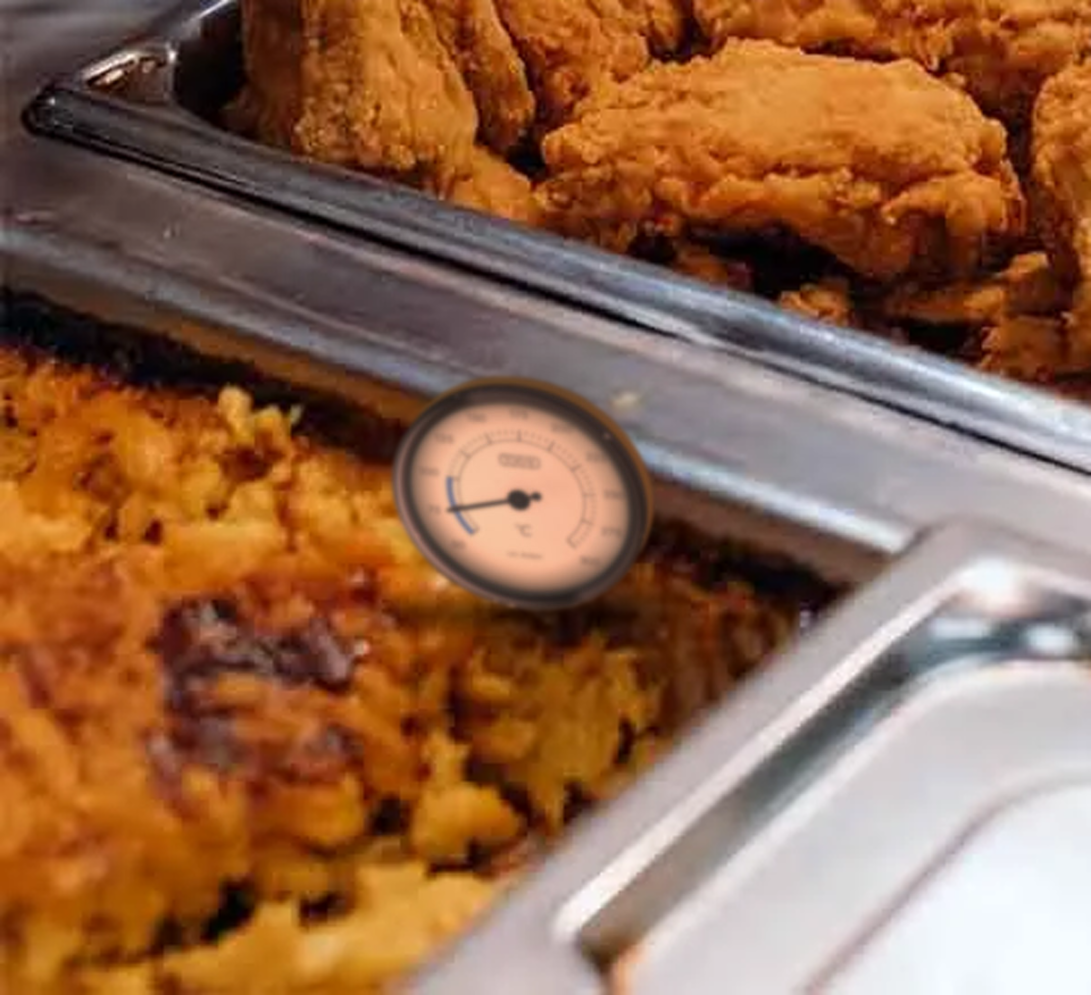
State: 75 °C
